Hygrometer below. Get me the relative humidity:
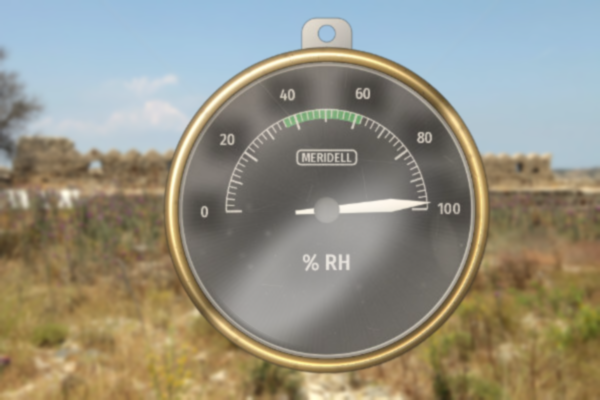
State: 98 %
